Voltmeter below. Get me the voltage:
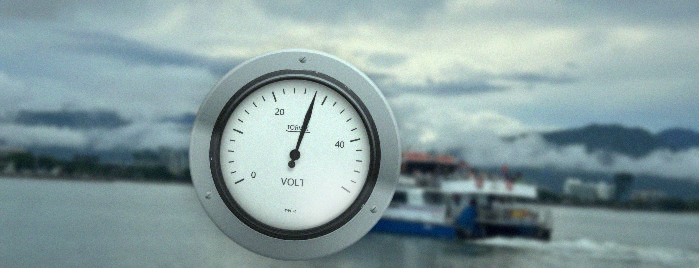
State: 28 V
